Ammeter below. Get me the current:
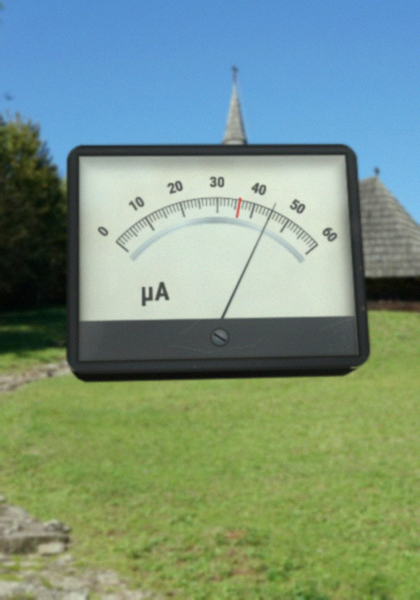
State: 45 µA
